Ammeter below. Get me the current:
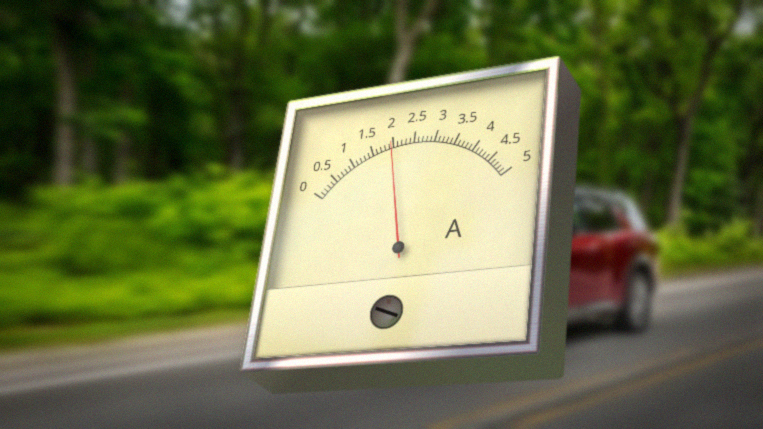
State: 2 A
